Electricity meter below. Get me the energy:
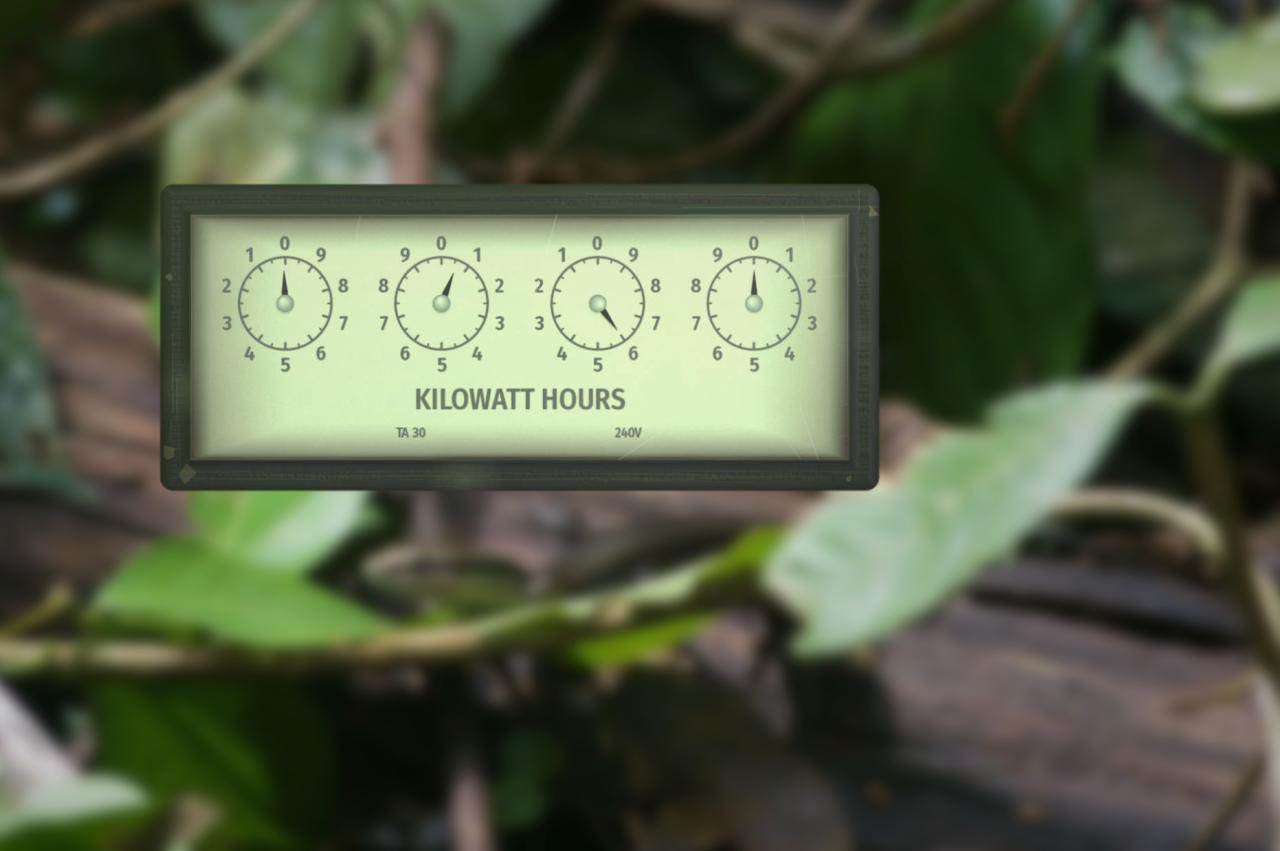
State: 60 kWh
